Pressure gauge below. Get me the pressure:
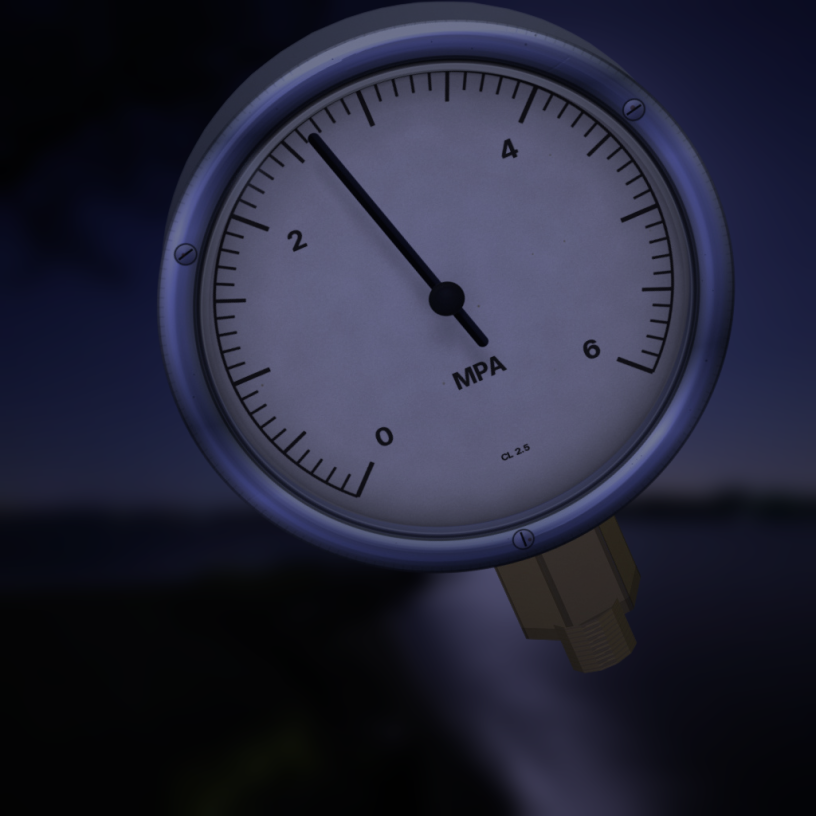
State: 2.65 MPa
